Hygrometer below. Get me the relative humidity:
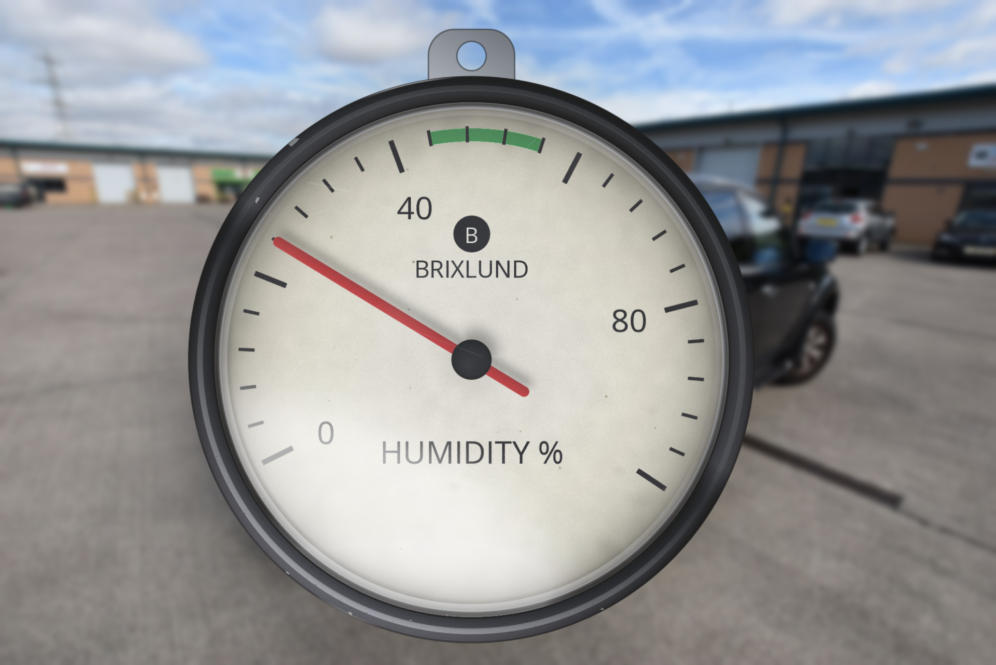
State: 24 %
